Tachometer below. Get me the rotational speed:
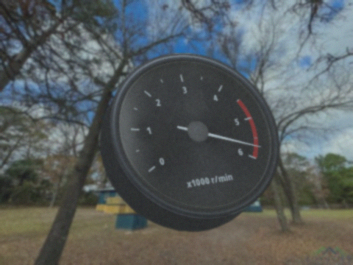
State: 5750 rpm
